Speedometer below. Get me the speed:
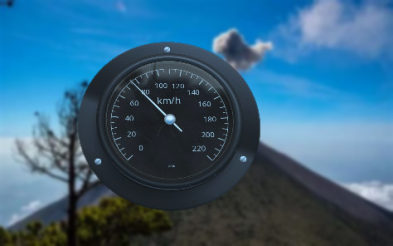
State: 75 km/h
